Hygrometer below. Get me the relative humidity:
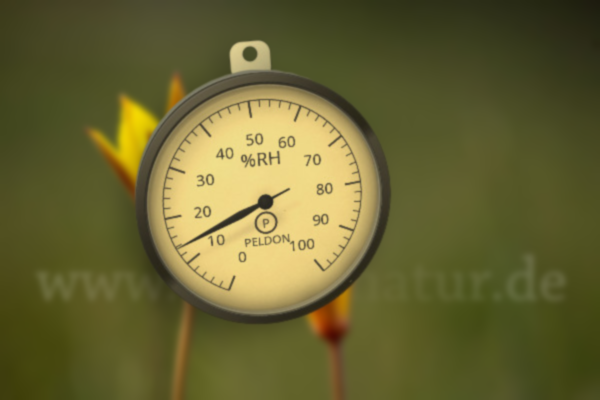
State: 14 %
